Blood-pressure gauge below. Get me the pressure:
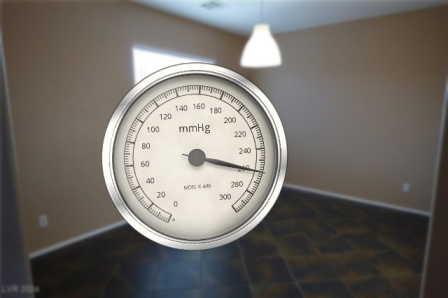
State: 260 mmHg
